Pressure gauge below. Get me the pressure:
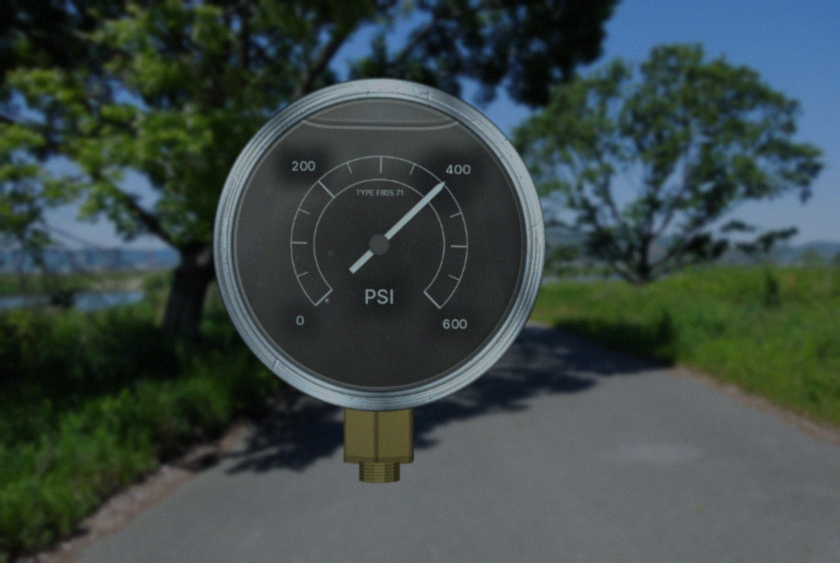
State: 400 psi
